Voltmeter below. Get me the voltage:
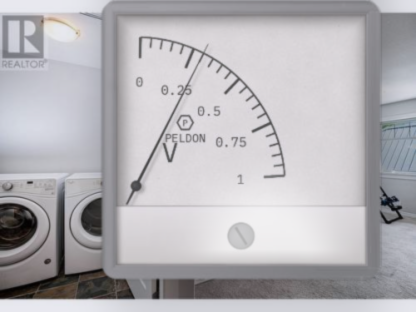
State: 0.3 V
